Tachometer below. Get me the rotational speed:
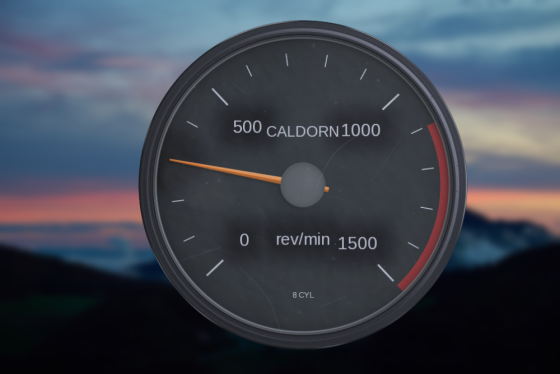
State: 300 rpm
